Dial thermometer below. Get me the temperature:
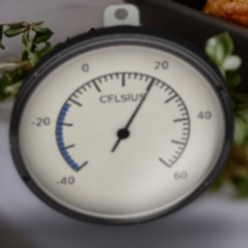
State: 20 °C
